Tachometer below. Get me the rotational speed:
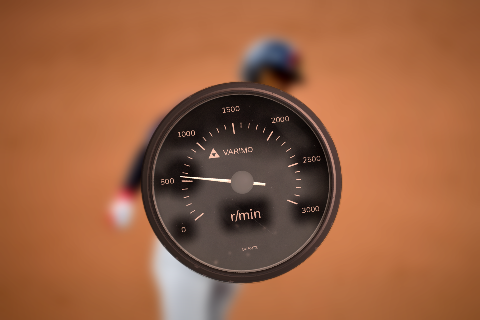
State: 550 rpm
